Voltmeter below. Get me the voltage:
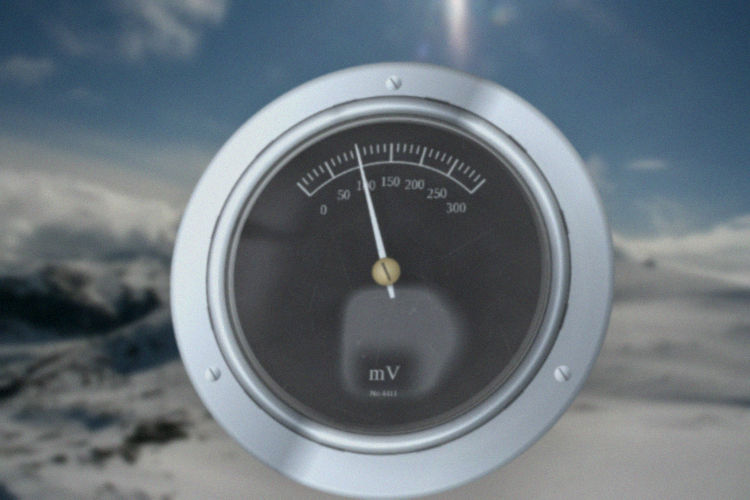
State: 100 mV
